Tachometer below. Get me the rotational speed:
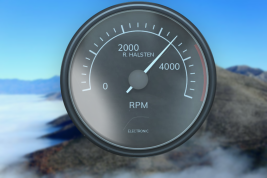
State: 3400 rpm
